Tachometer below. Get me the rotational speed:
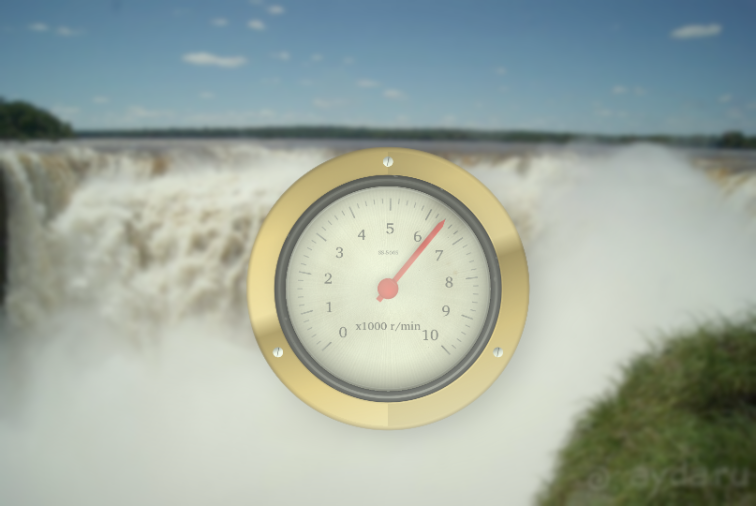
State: 6400 rpm
